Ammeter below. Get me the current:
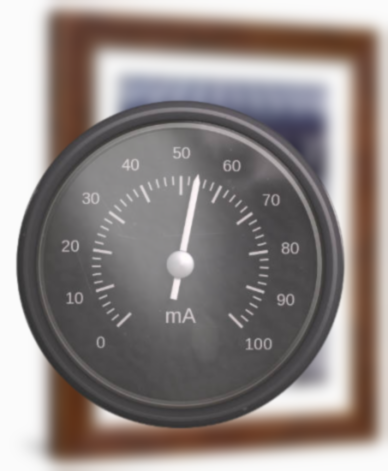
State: 54 mA
